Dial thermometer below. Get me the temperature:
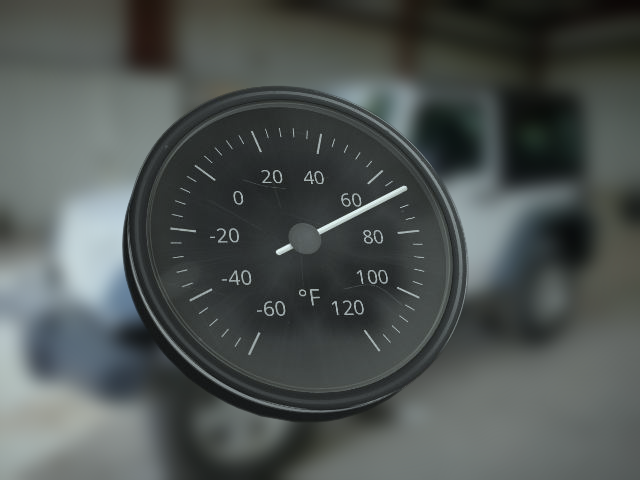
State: 68 °F
